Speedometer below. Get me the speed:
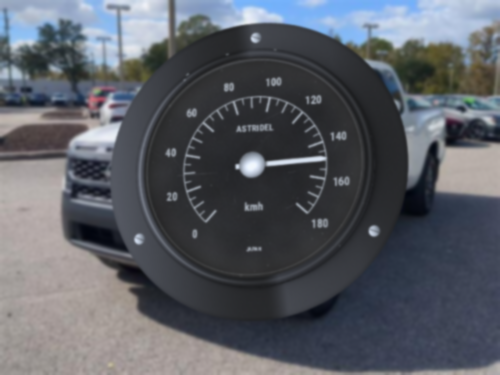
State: 150 km/h
